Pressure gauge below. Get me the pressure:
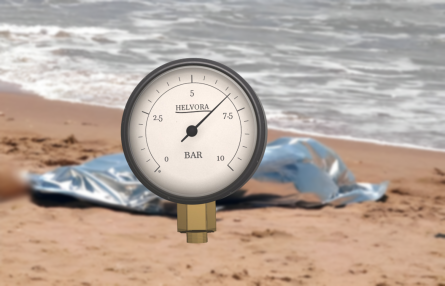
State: 6.75 bar
